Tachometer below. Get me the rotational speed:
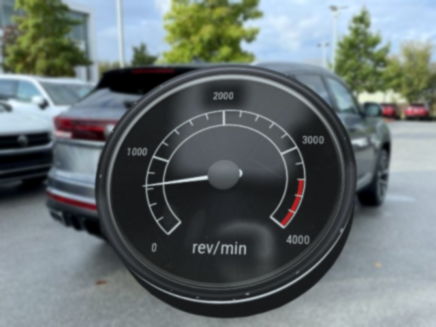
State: 600 rpm
